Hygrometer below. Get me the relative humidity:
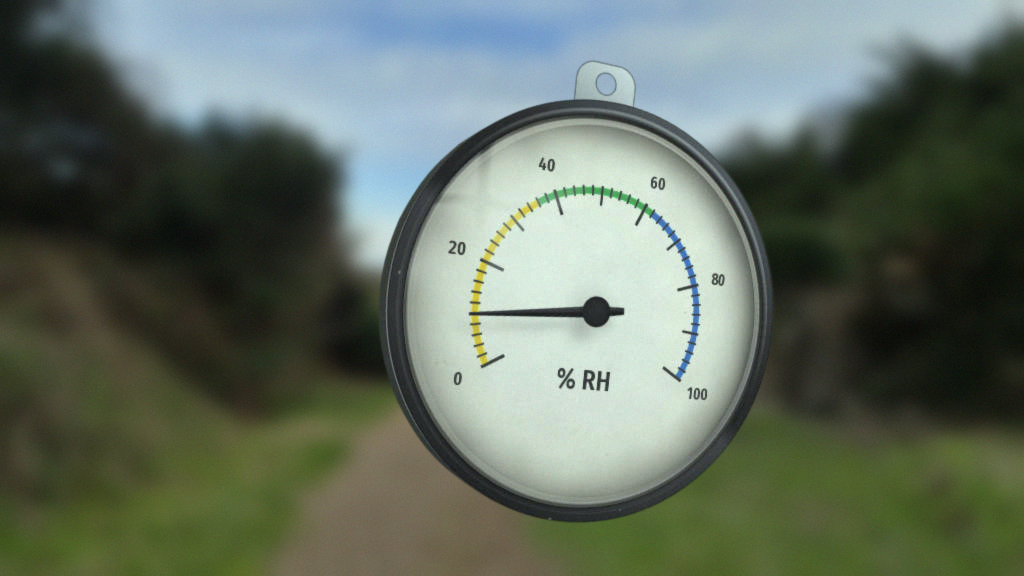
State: 10 %
